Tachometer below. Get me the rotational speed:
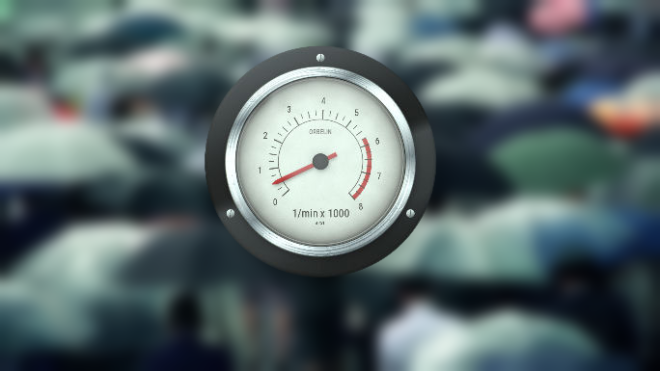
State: 500 rpm
